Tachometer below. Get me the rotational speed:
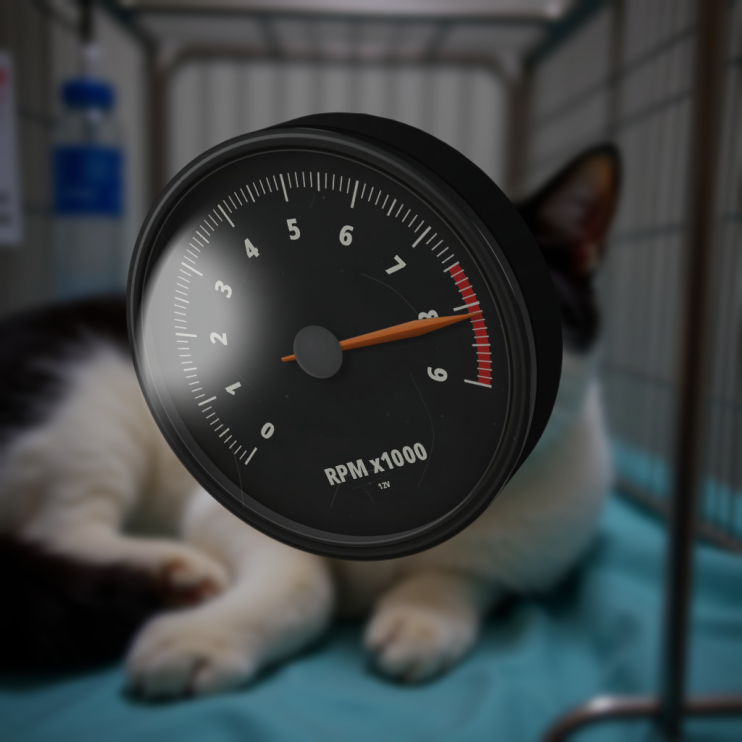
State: 8100 rpm
